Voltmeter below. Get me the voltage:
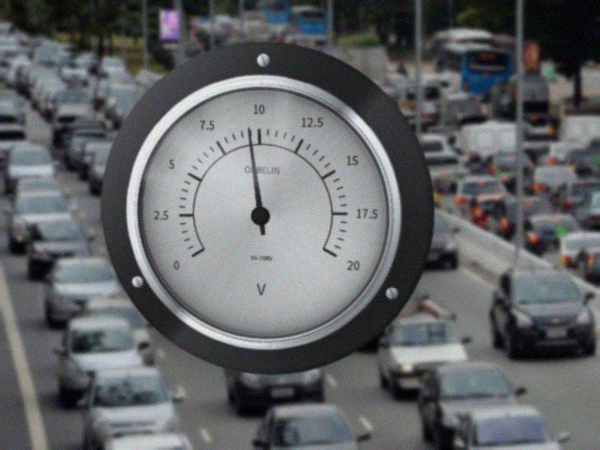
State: 9.5 V
